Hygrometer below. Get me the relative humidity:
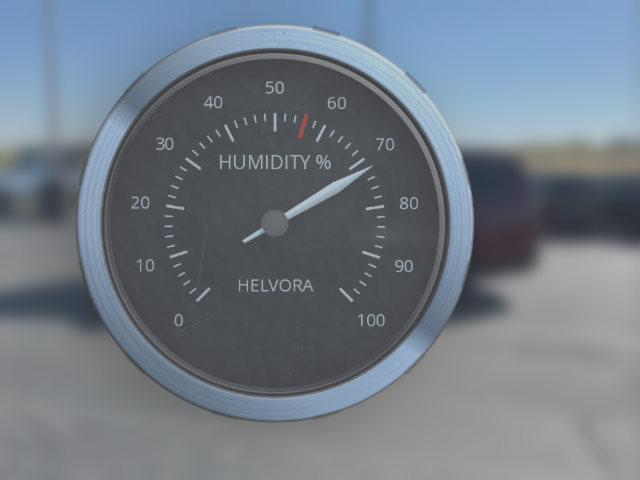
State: 72 %
